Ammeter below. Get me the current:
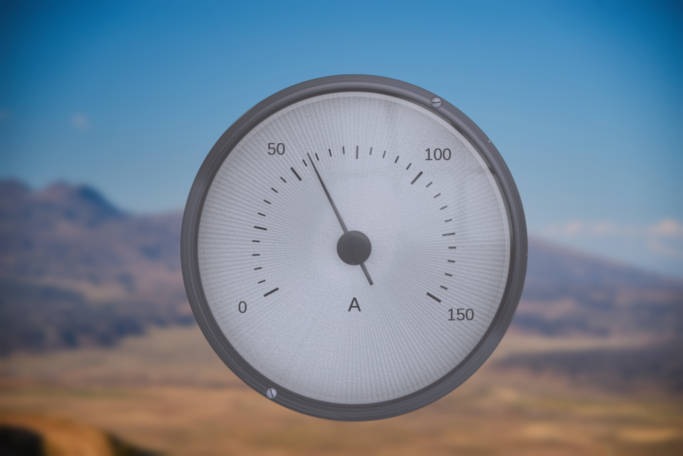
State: 57.5 A
